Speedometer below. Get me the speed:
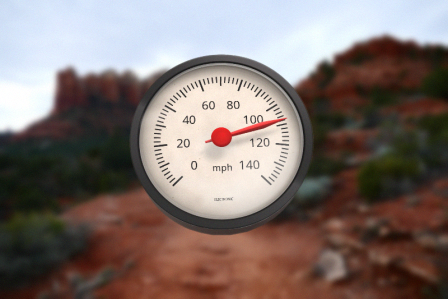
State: 108 mph
